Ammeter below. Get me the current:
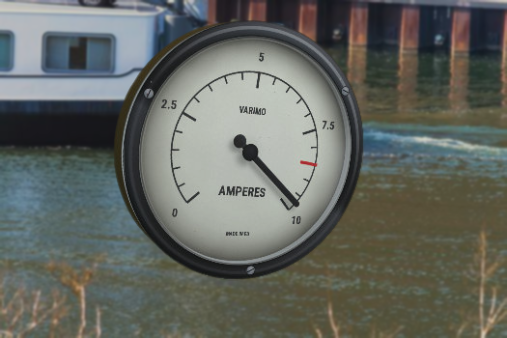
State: 9.75 A
